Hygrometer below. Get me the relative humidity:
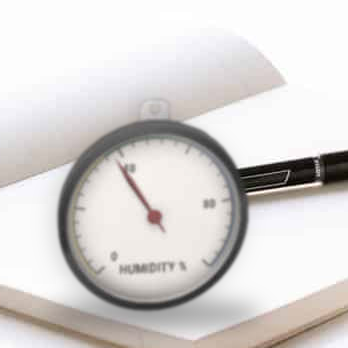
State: 38 %
